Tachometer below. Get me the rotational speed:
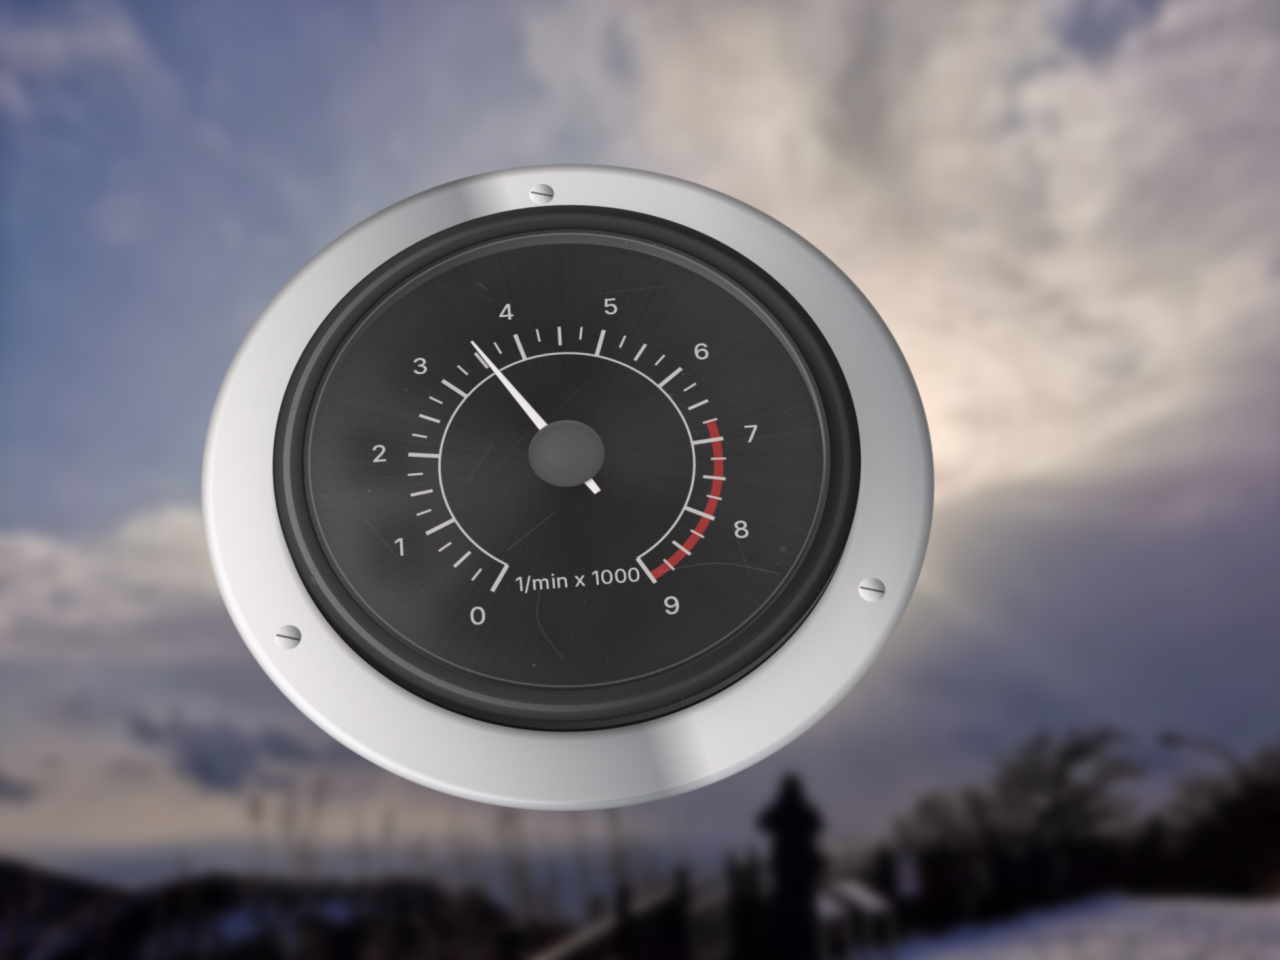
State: 3500 rpm
